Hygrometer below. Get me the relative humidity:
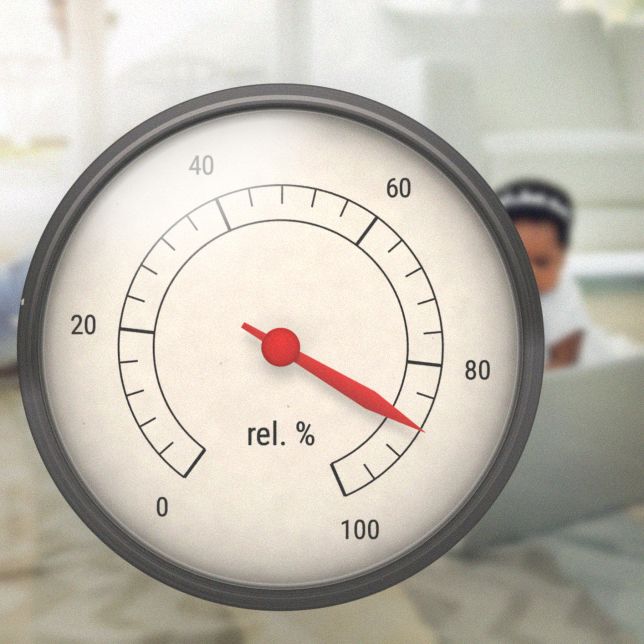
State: 88 %
